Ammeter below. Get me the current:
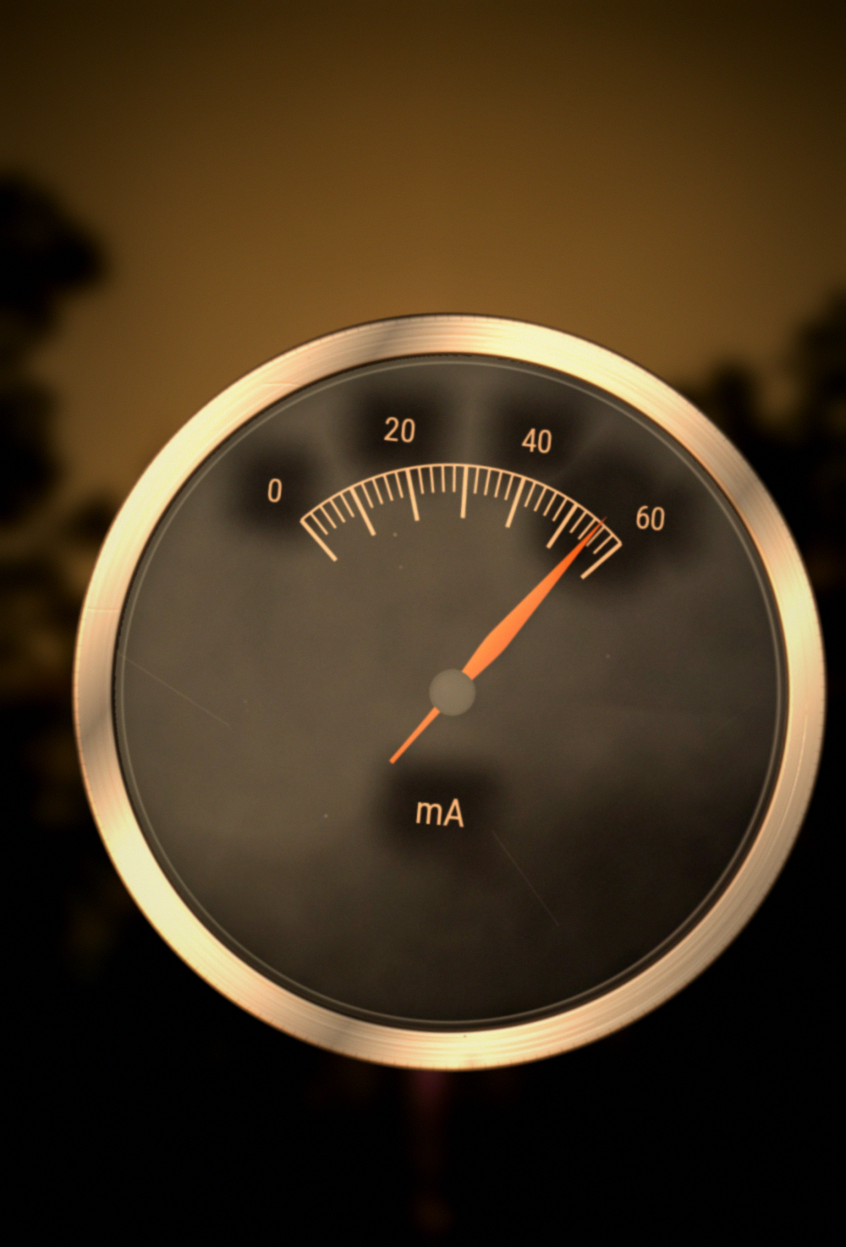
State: 55 mA
